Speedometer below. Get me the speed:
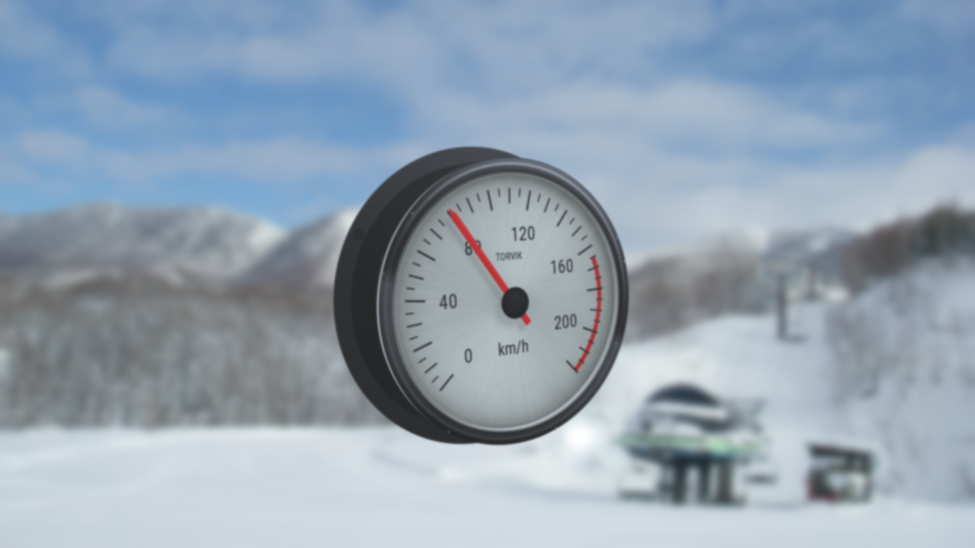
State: 80 km/h
